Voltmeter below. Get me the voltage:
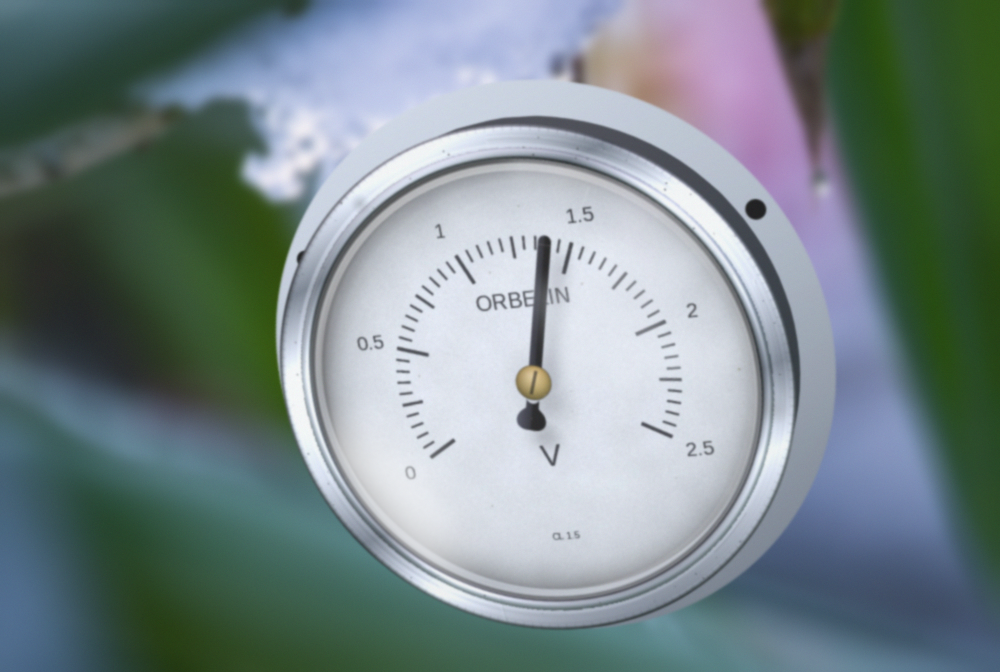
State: 1.4 V
